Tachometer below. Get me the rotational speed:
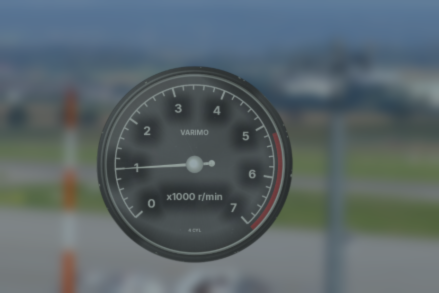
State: 1000 rpm
